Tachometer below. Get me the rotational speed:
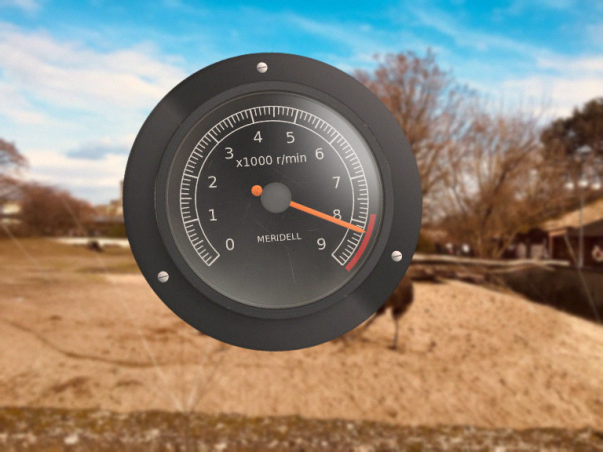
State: 8200 rpm
